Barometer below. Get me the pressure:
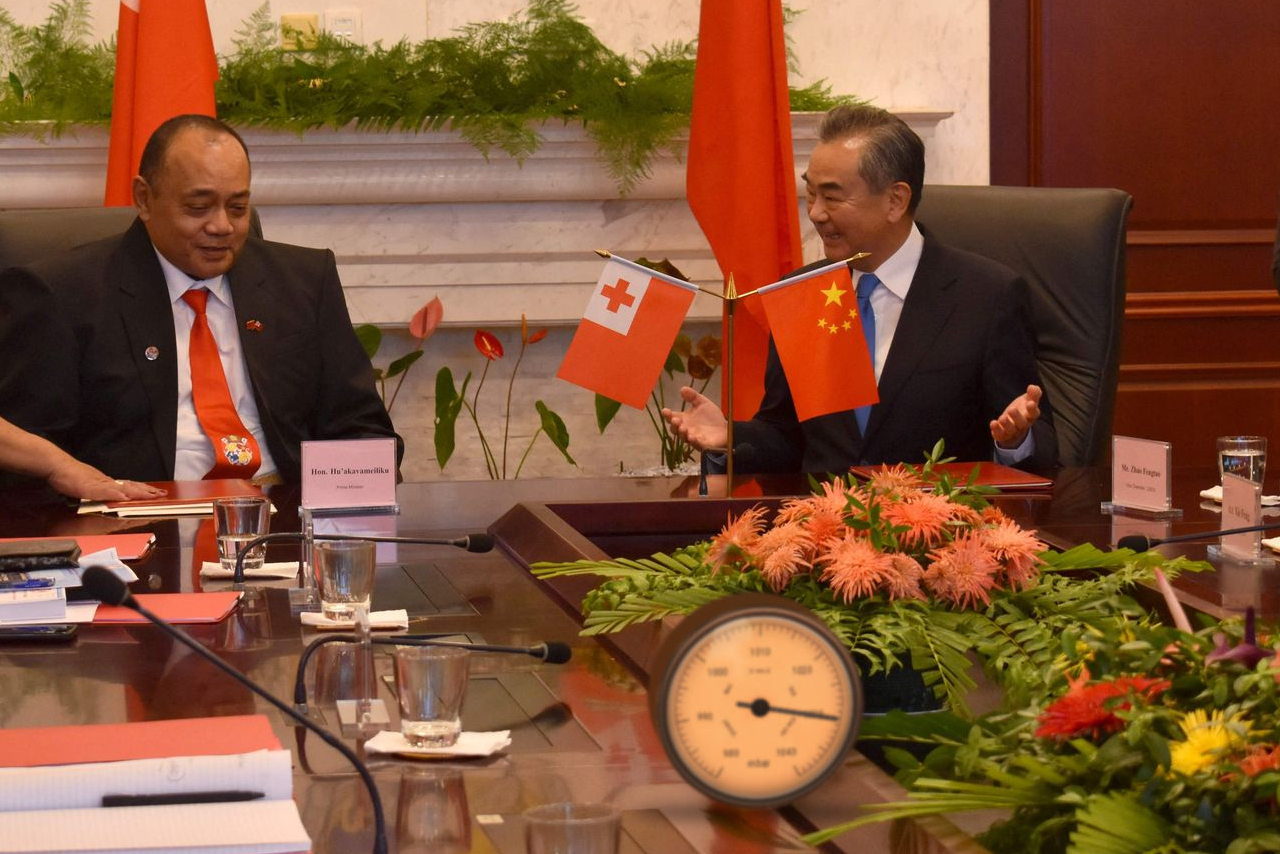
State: 1030 mbar
